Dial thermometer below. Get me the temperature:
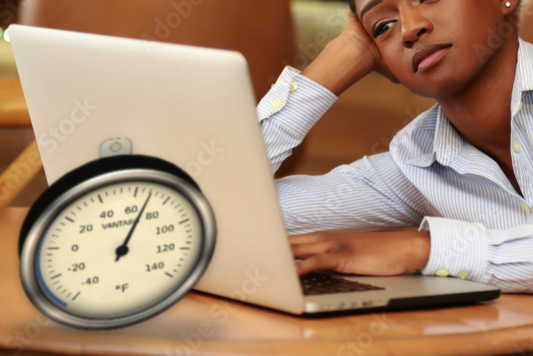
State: 68 °F
